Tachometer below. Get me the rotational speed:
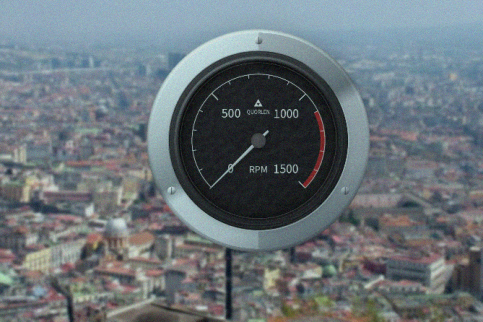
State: 0 rpm
